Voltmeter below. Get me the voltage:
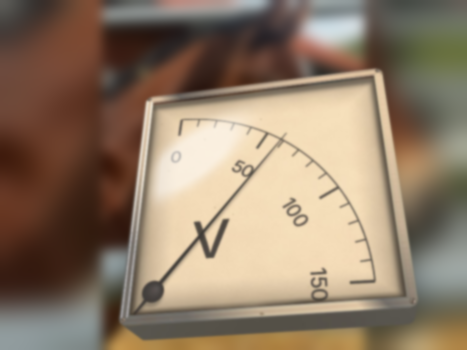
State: 60 V
